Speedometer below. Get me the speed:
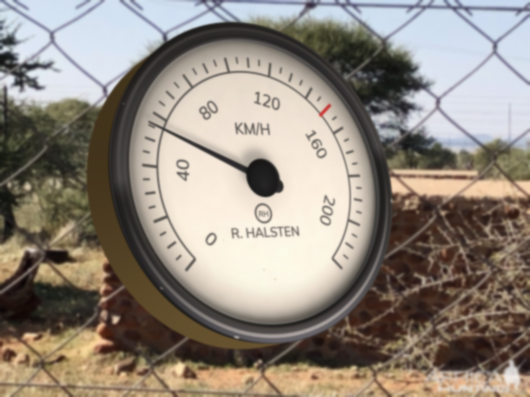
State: 55 km/h
